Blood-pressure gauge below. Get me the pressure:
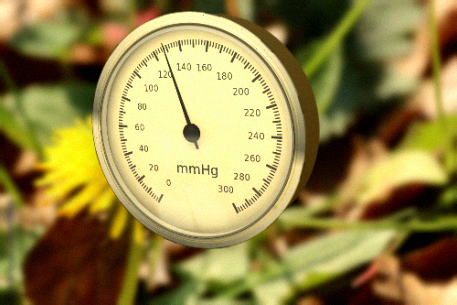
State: 130 mmHg
